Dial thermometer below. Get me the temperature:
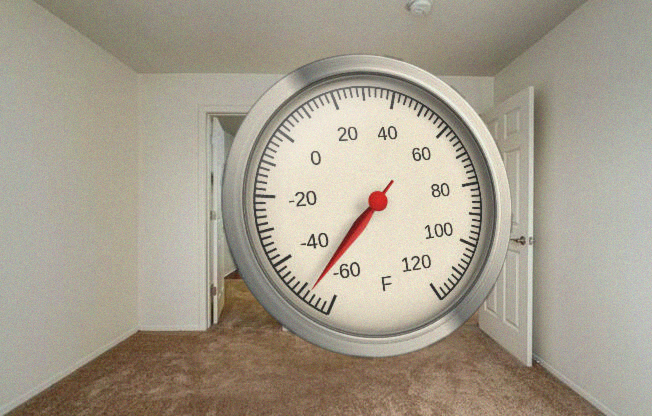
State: -52 °F
